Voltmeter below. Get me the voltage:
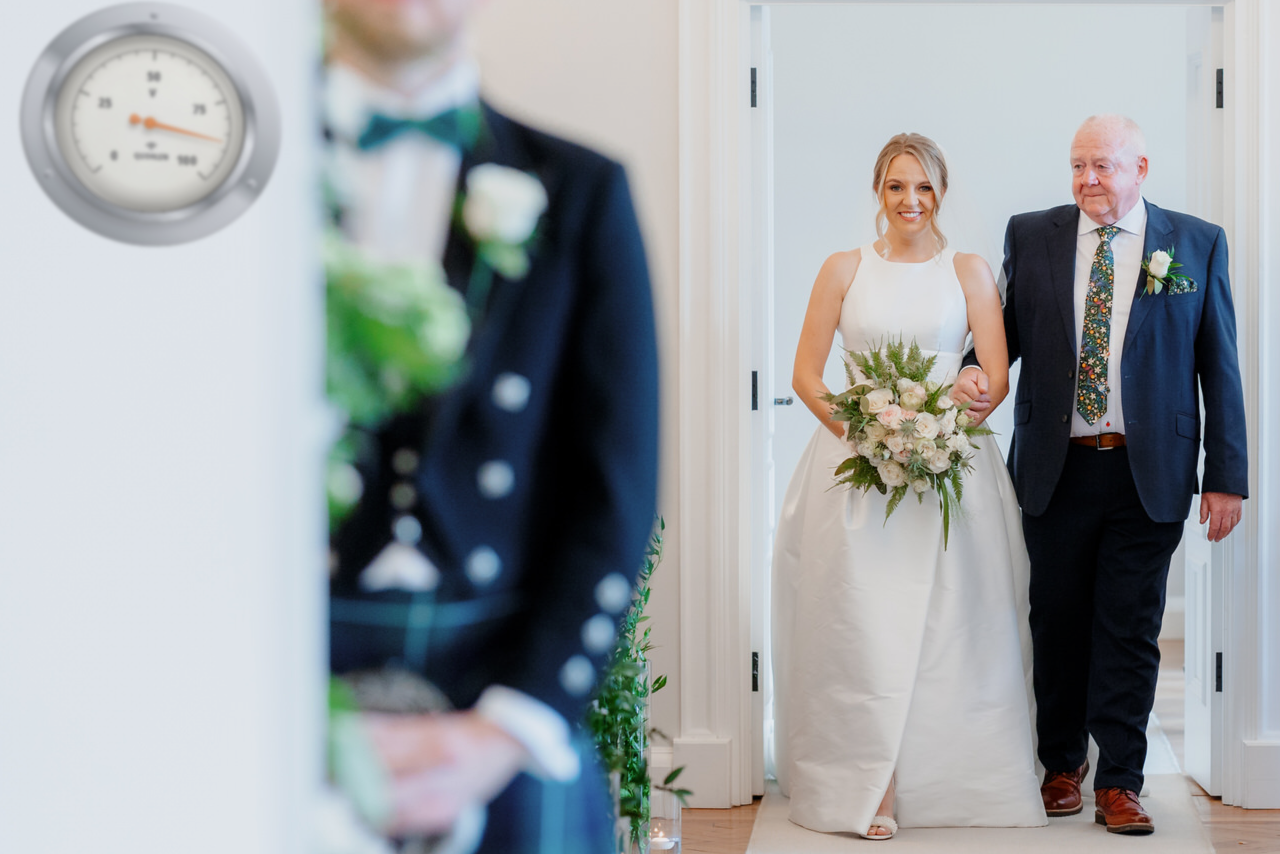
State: 87.5 V
